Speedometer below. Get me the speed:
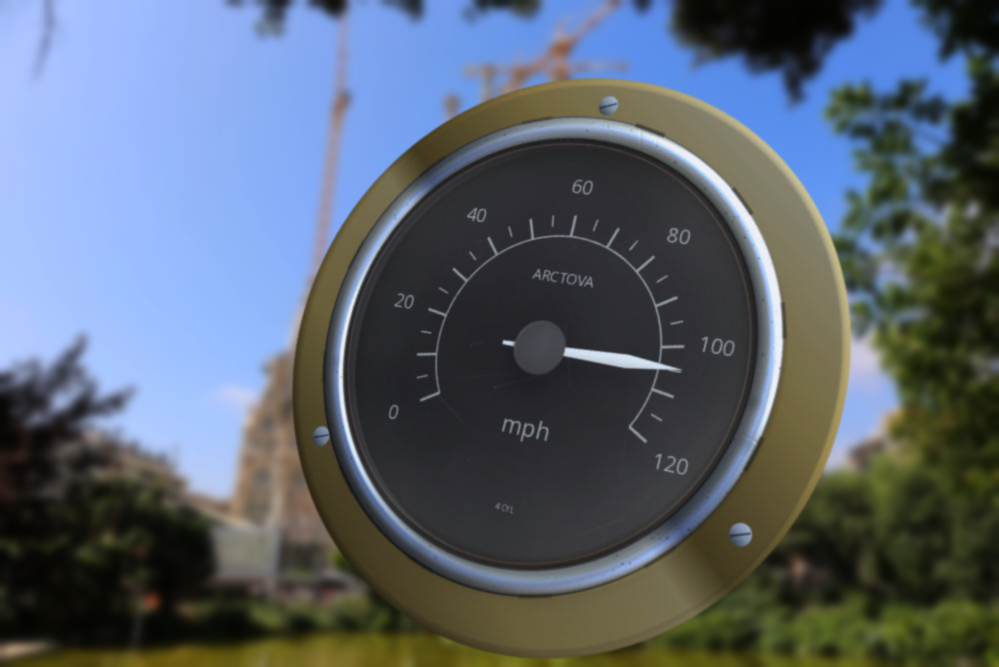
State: 105 mph
